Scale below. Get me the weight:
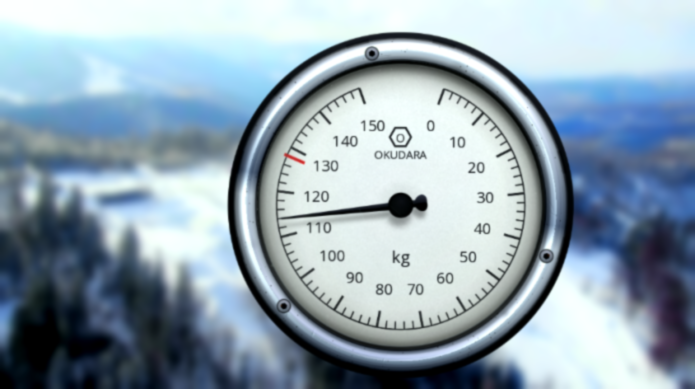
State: 114 kg
